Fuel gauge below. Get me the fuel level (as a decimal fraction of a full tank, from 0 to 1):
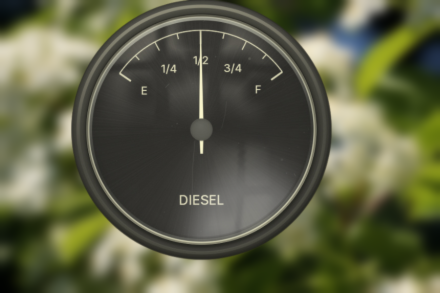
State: 0.5
